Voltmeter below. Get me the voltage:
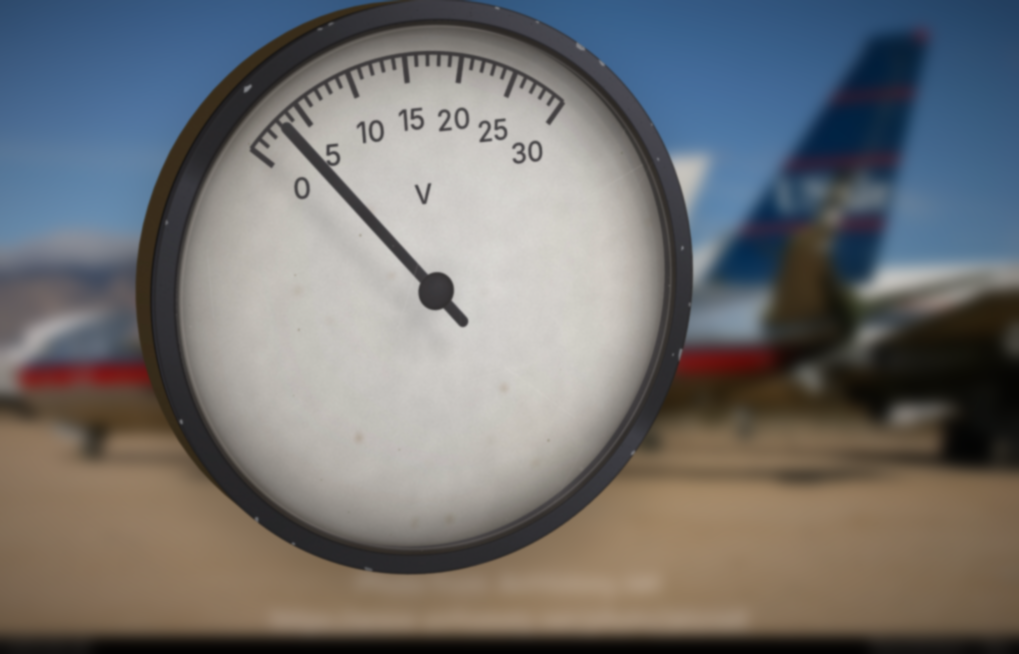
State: 3 V
